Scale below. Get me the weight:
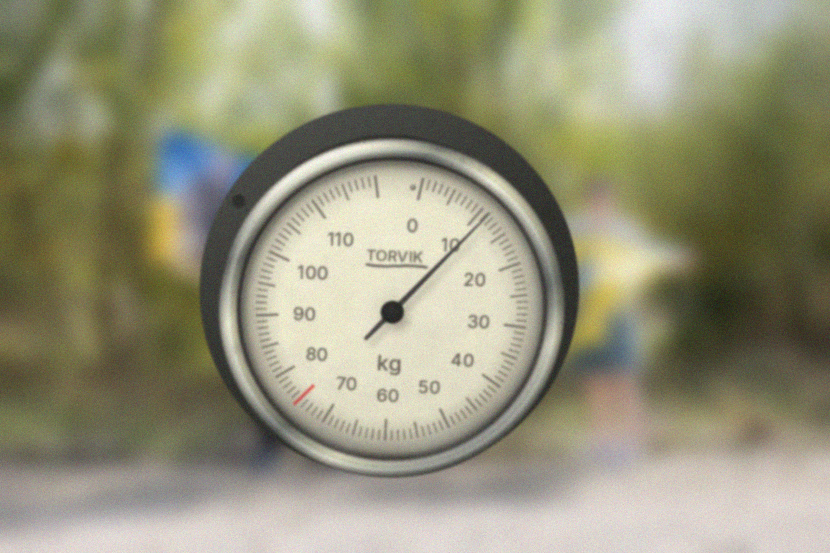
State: 11 kg
